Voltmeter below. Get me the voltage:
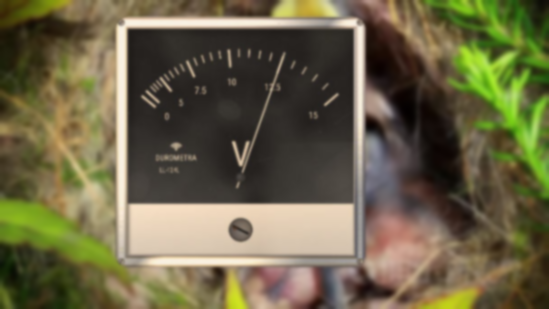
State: 12.5 V
